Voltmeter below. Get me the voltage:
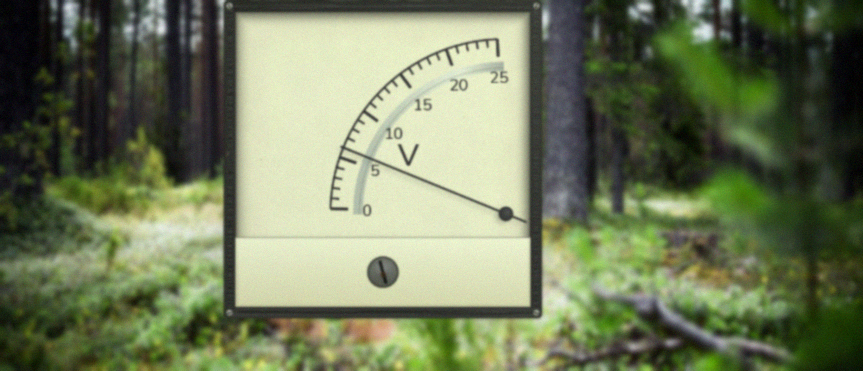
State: 6 V
